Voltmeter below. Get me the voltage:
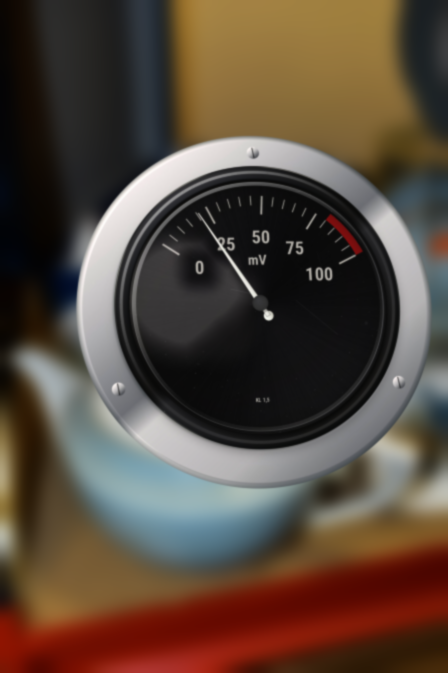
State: 20 mV
